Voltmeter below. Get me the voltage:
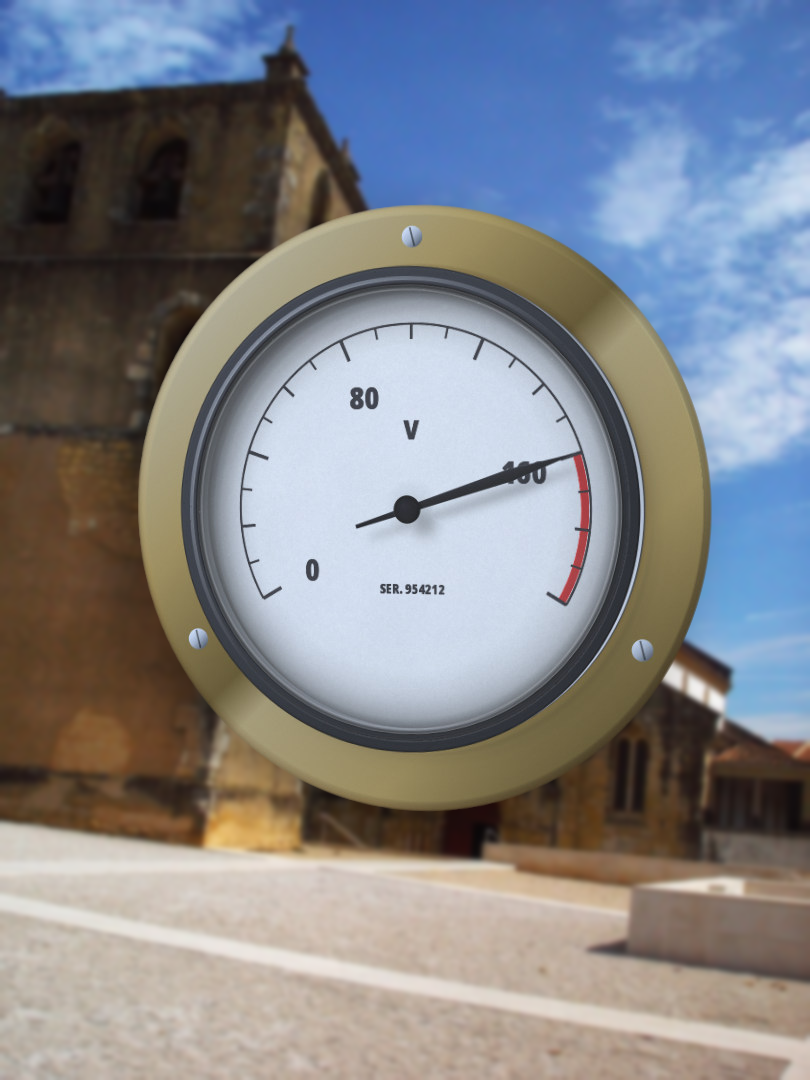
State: 160 V
